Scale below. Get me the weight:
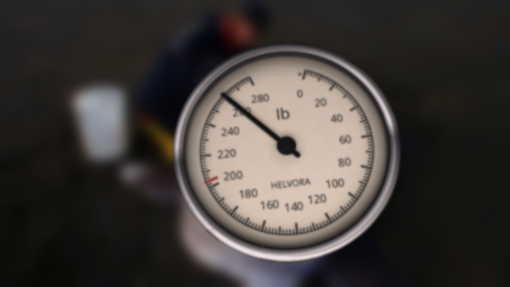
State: 260 lb
